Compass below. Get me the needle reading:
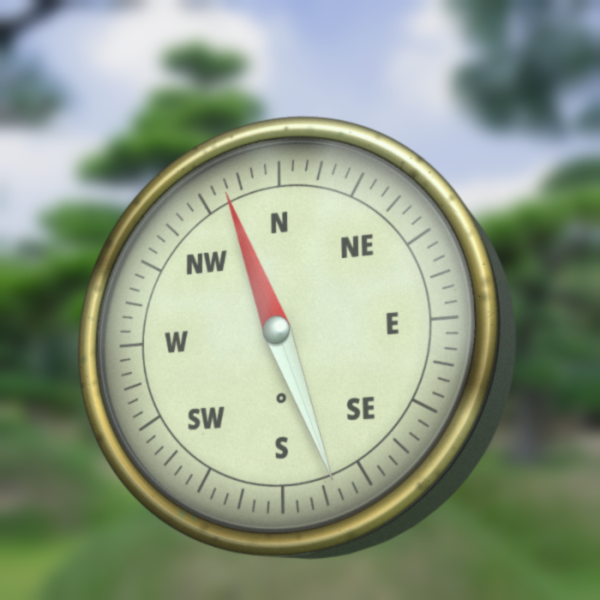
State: 340 °
